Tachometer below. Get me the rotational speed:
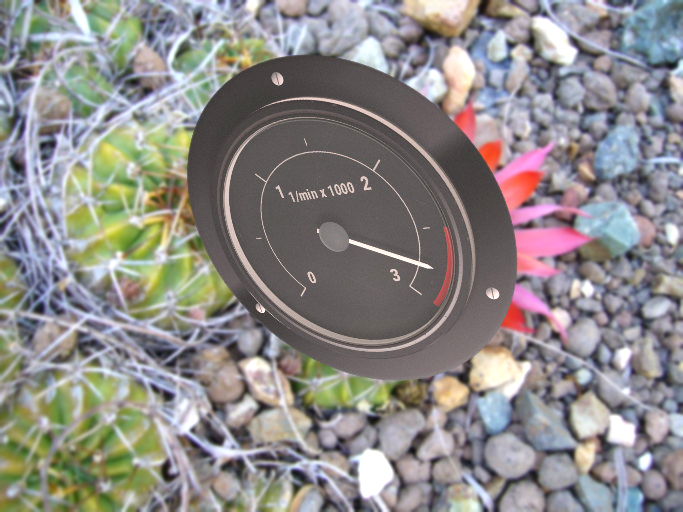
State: 2750 rpm
